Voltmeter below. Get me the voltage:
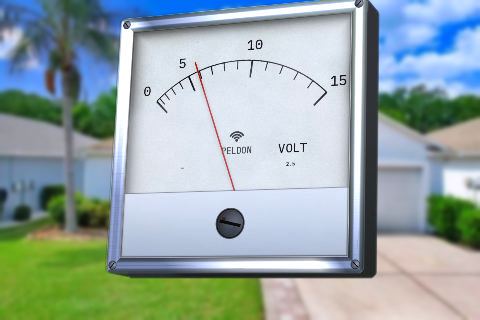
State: 6 V
